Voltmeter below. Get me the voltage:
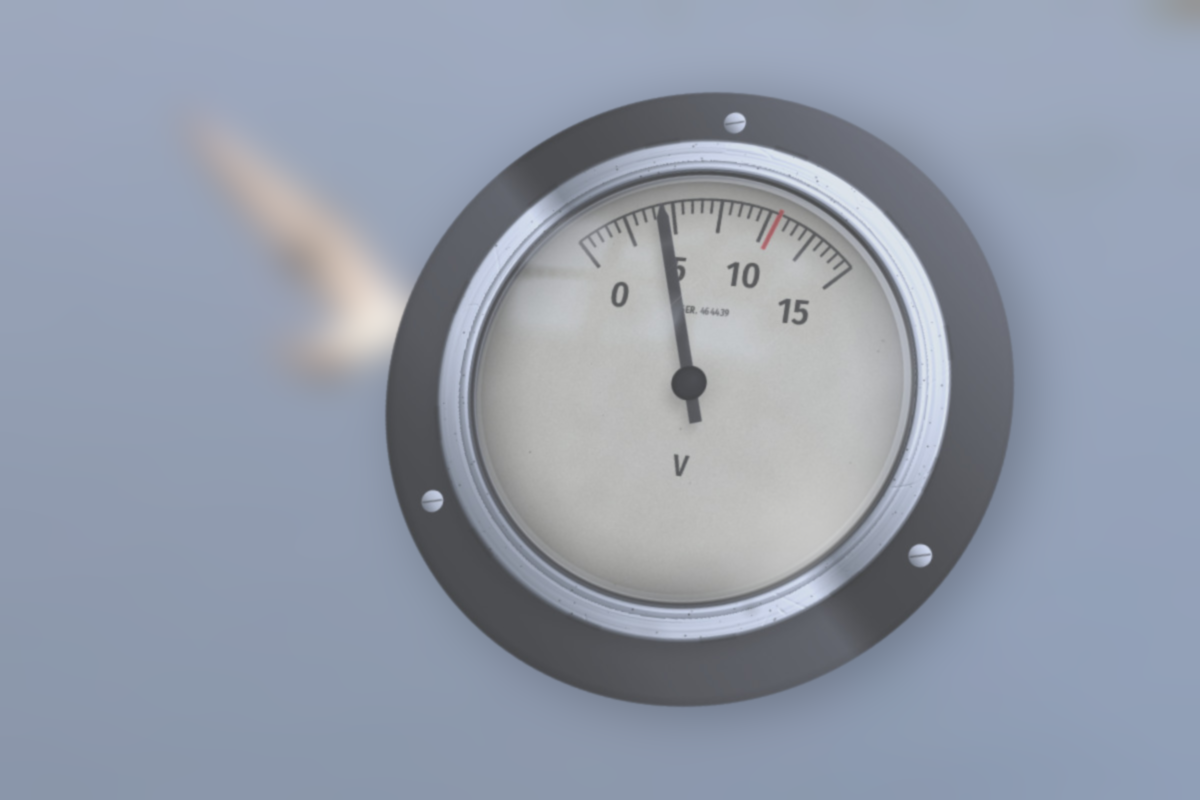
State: 4.5 V
